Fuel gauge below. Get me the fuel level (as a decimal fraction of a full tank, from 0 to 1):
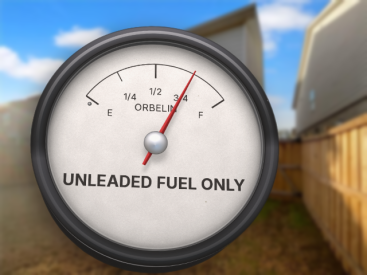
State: 0.75
